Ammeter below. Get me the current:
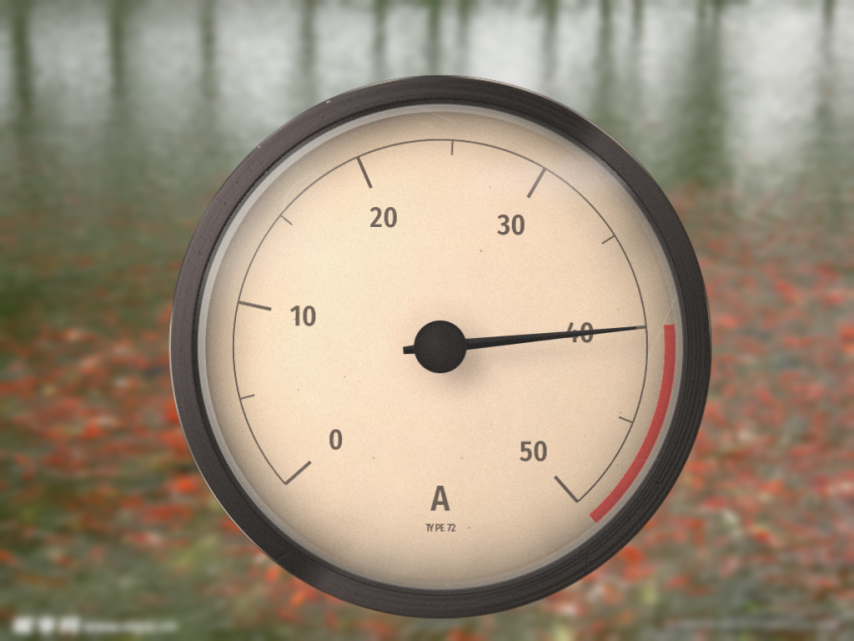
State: 40 A
